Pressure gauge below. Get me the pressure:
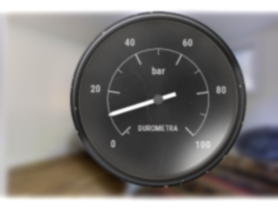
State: 10 bar
